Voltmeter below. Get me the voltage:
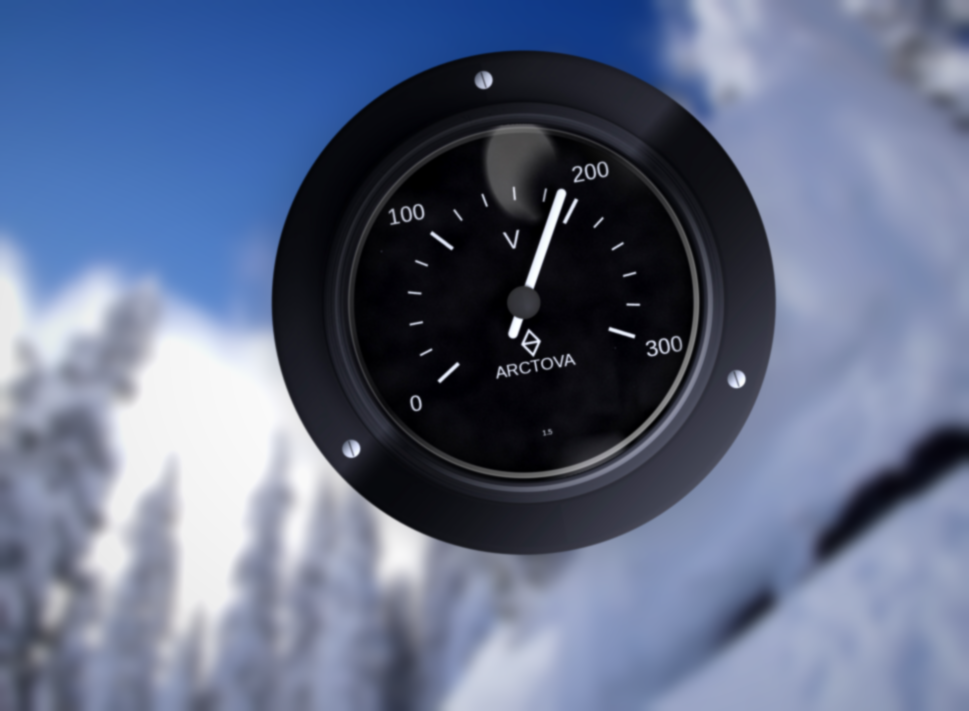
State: 190 V
